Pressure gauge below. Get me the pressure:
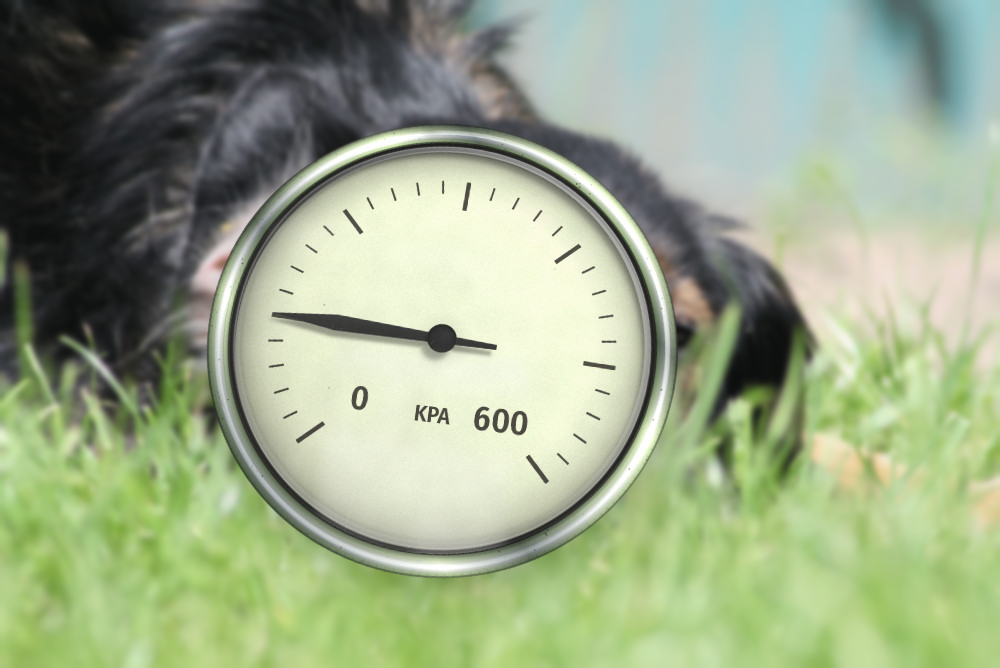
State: 100 kPa
